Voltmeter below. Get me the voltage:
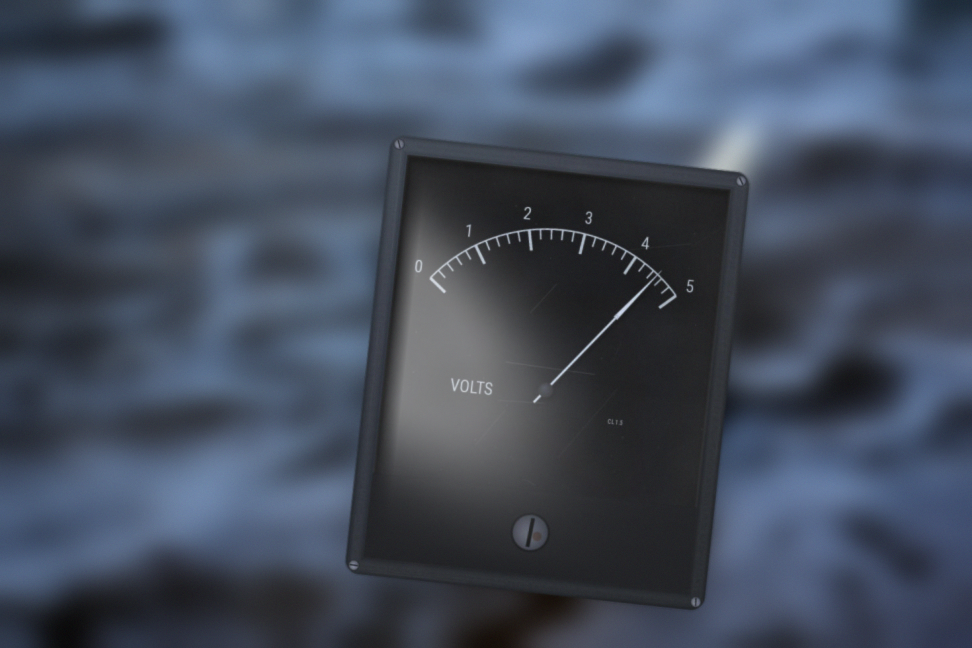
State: 4.5 V
